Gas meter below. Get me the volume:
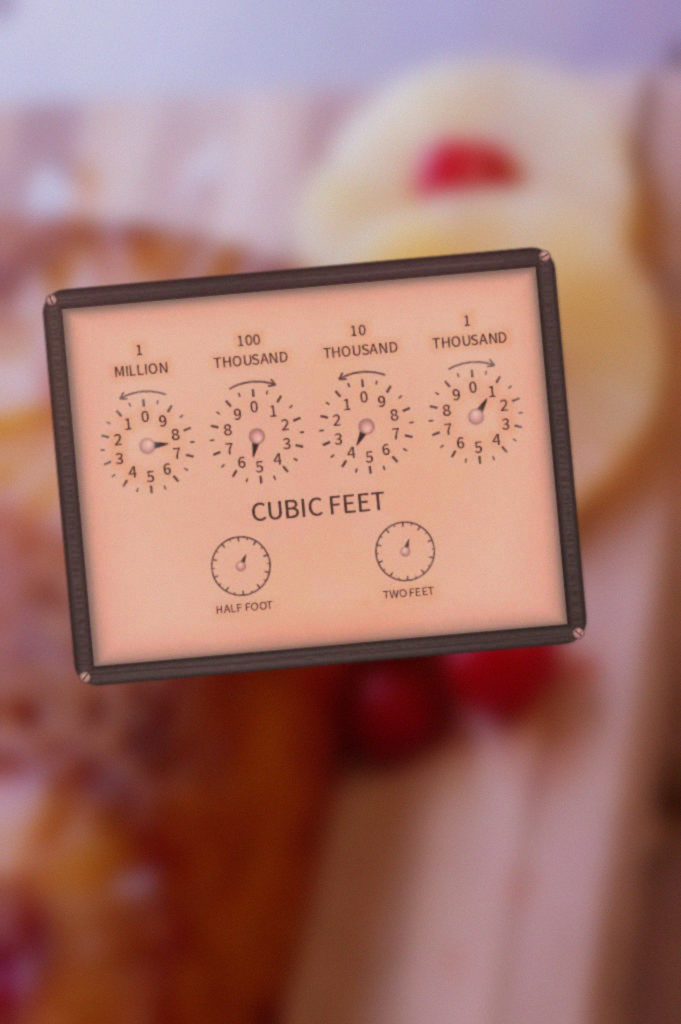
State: 754100 ft³
